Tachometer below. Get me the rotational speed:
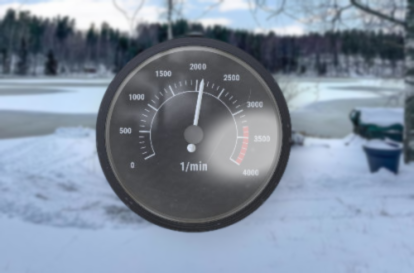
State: 2100 rpm
